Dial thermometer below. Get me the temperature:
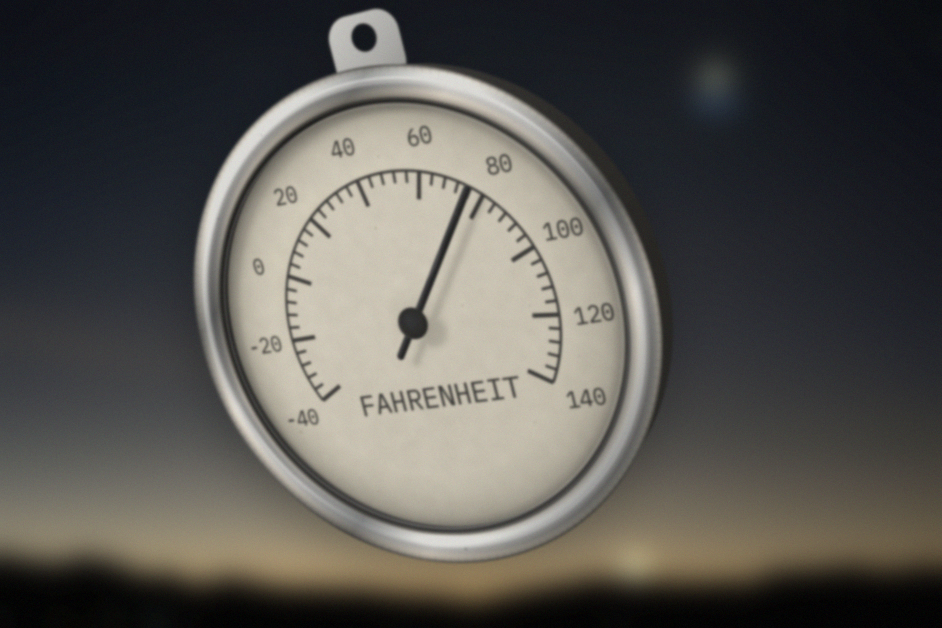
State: 76 °F
